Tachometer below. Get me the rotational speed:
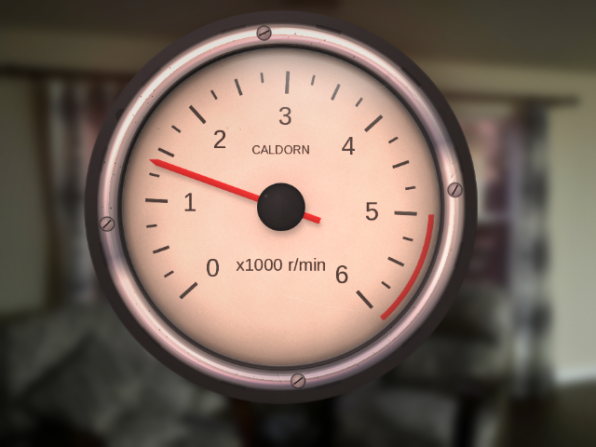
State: 1375 rpm
